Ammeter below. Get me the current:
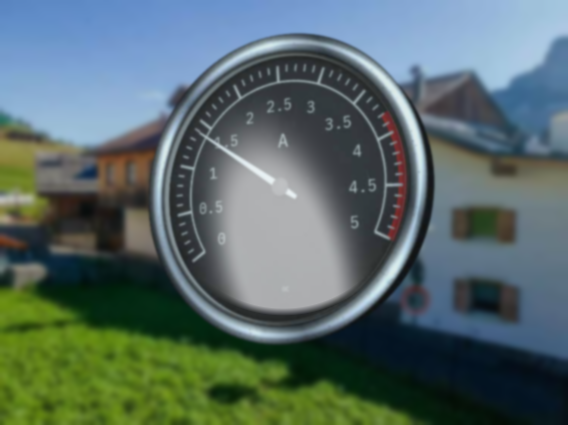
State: 1.4 A
